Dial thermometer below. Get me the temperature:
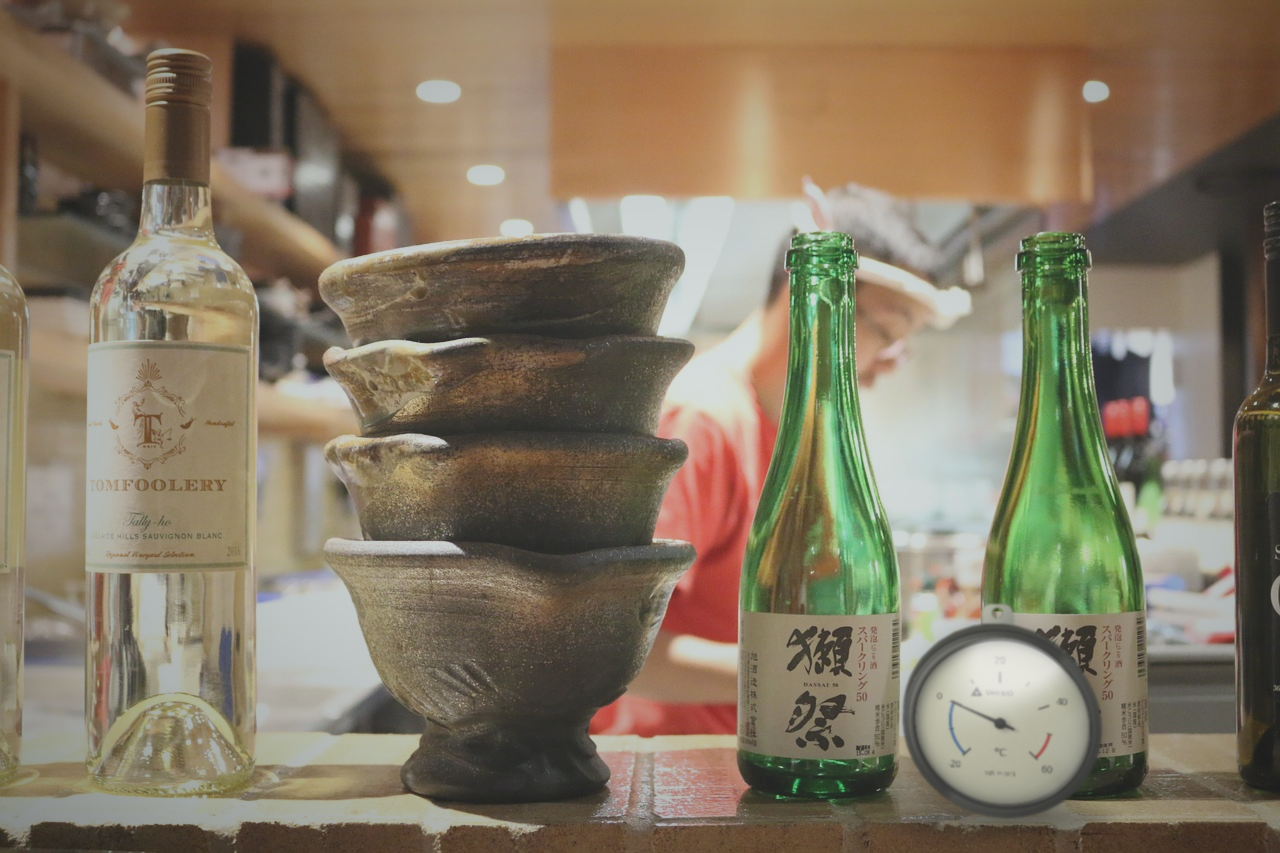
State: 0 °C
